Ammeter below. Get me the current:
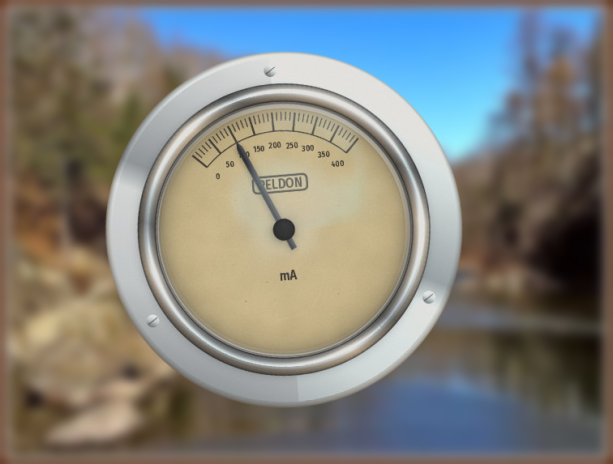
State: 100 mA
